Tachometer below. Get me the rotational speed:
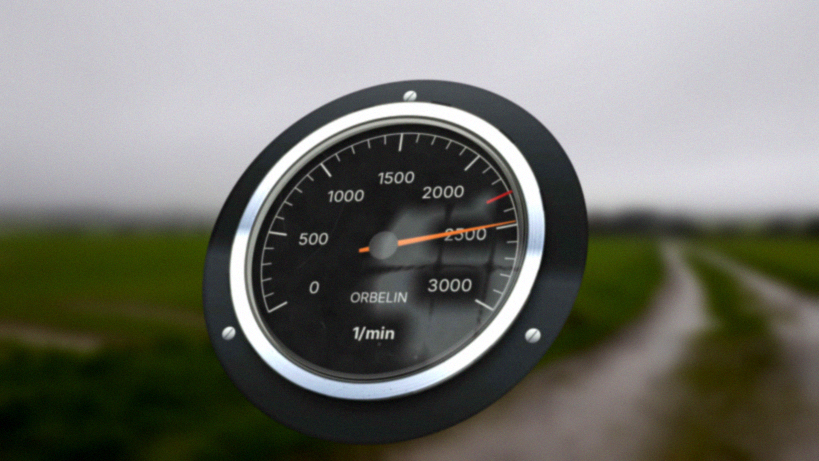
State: 2500 rpm
